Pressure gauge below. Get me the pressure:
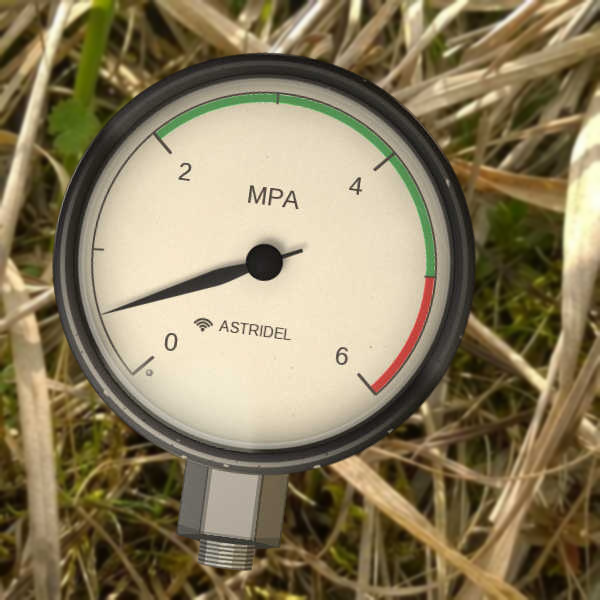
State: 0.5 MPa
